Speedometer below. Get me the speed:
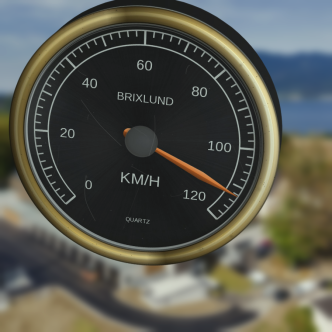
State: 112 km/h
